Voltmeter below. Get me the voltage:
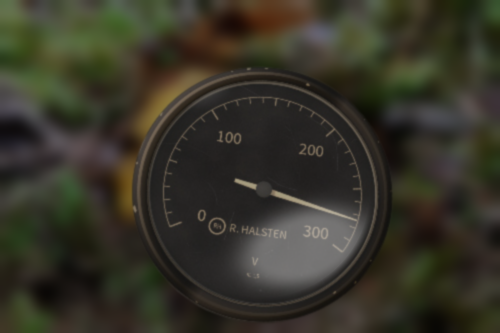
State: 275 V
